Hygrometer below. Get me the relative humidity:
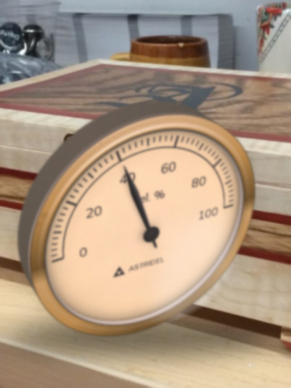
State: 40 %
